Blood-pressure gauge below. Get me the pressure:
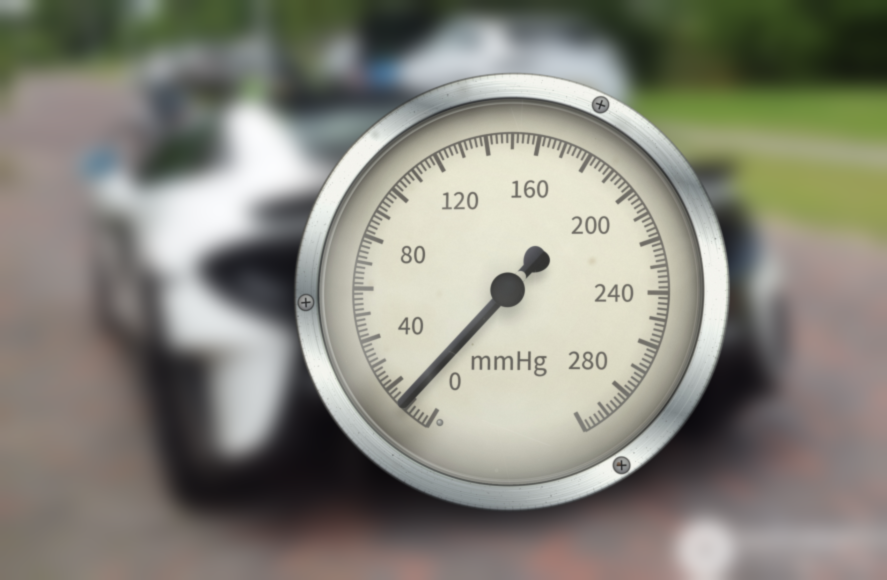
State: 12 mmHg
